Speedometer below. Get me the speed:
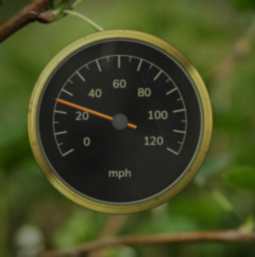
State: 25 mph
